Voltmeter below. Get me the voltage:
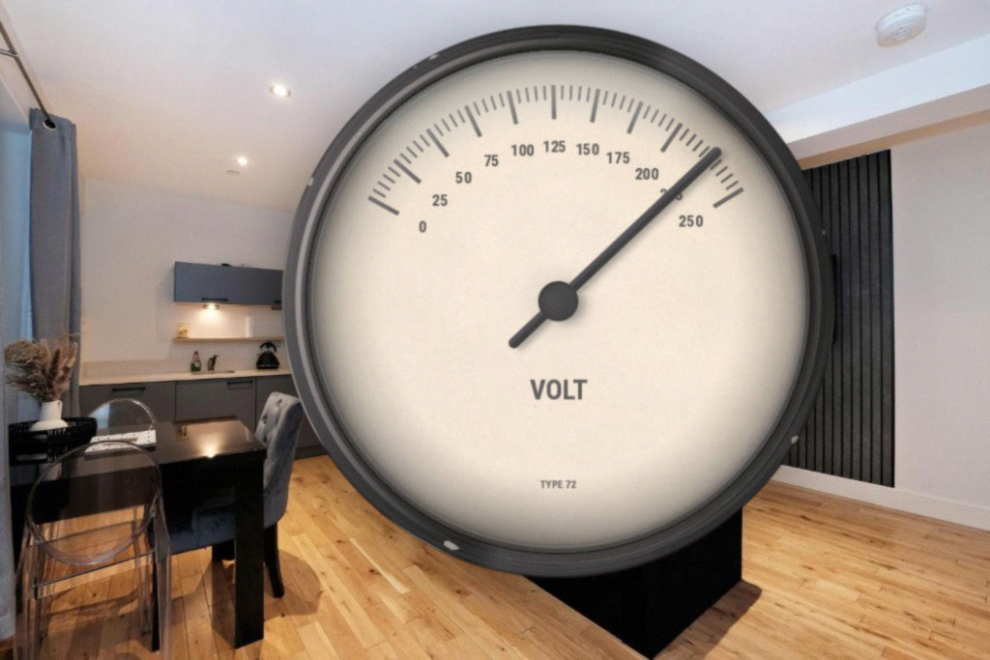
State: 225 V
